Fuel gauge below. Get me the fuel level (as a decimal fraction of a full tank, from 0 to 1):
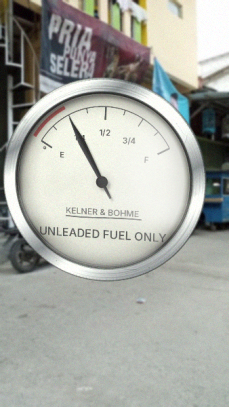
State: 0.25
